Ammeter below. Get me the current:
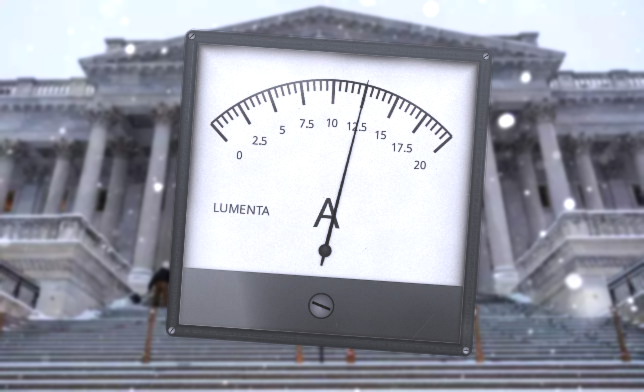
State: 12.5 A
